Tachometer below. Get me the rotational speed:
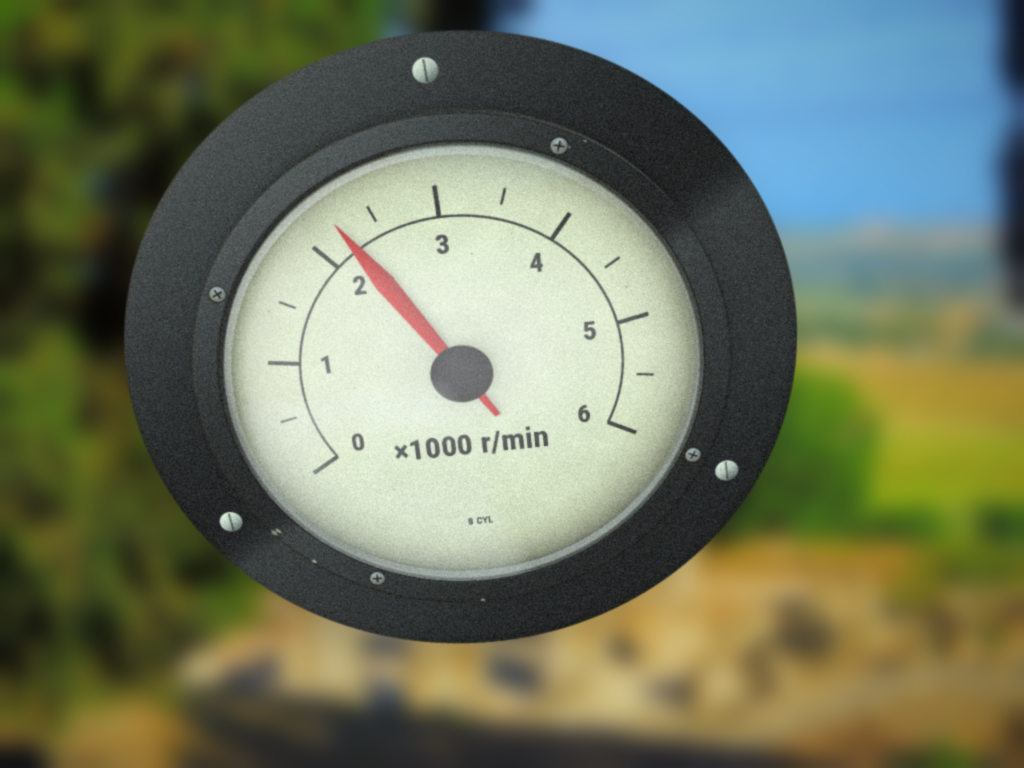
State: 2250 rpm
